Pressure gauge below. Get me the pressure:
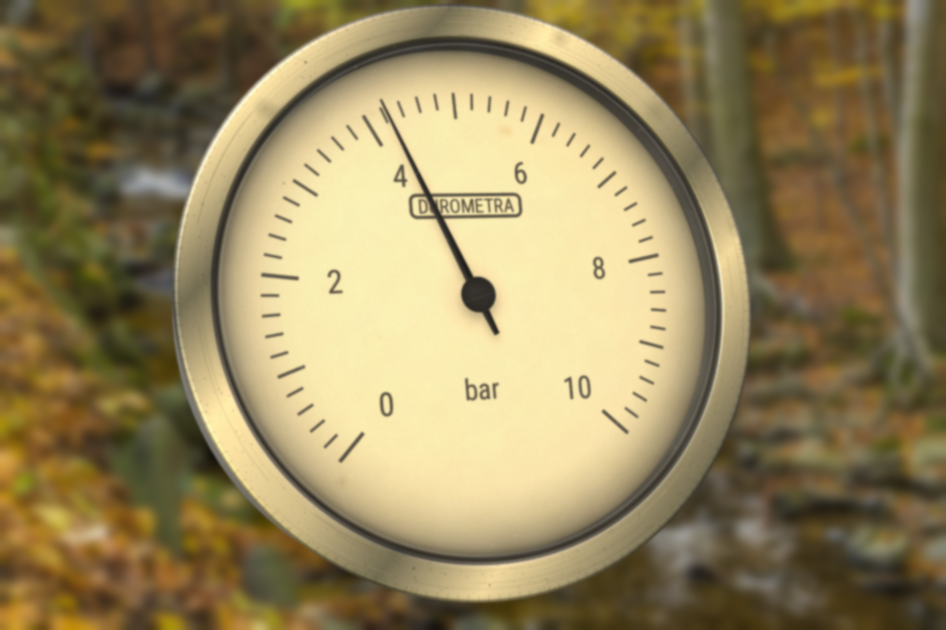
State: 4.2 bar
